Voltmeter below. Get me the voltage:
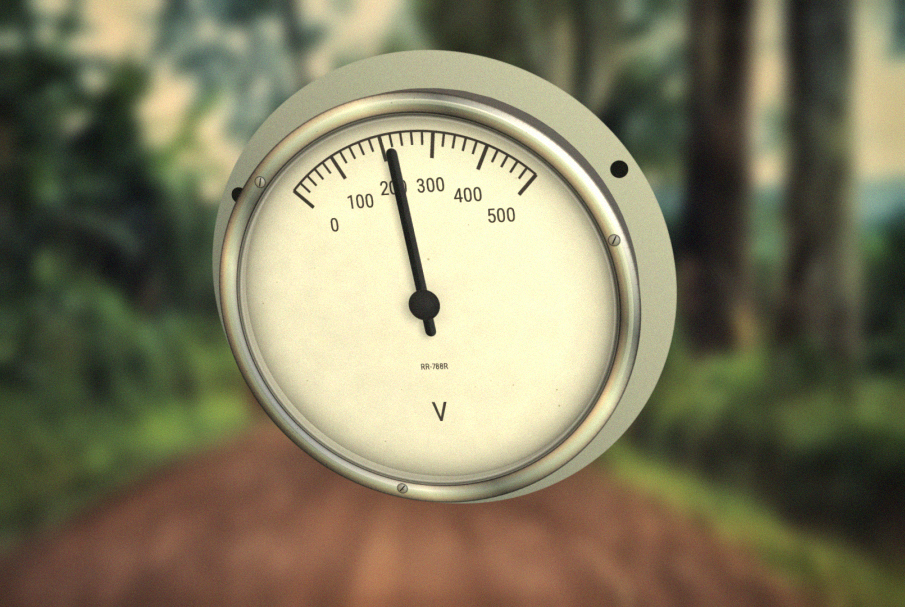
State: 220 V
